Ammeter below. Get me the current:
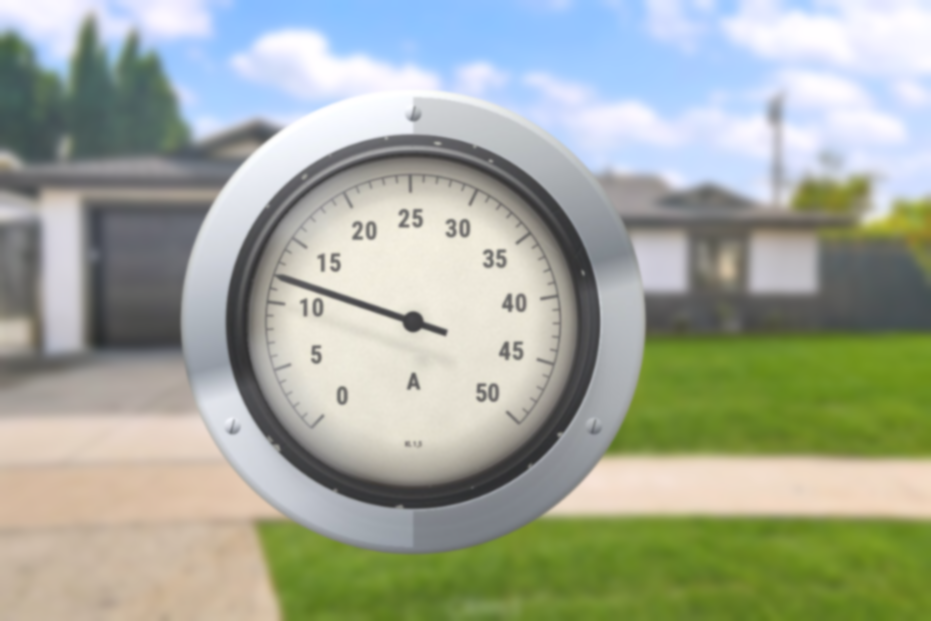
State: 12 A
